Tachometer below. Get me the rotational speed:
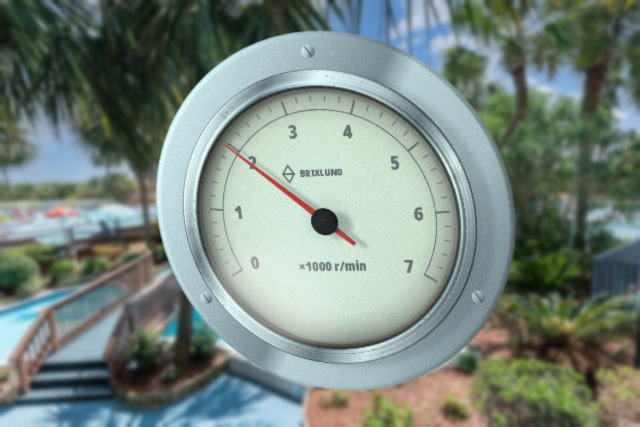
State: 2000 rpm
